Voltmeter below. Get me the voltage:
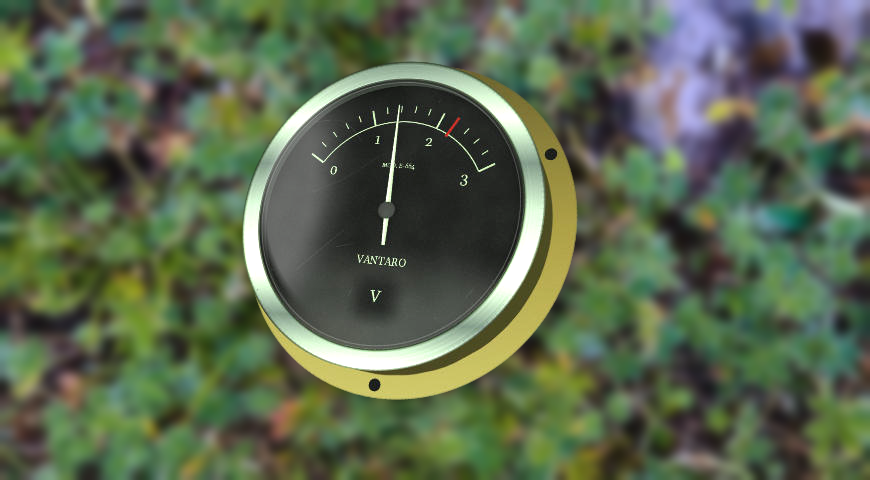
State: 1.4 V
